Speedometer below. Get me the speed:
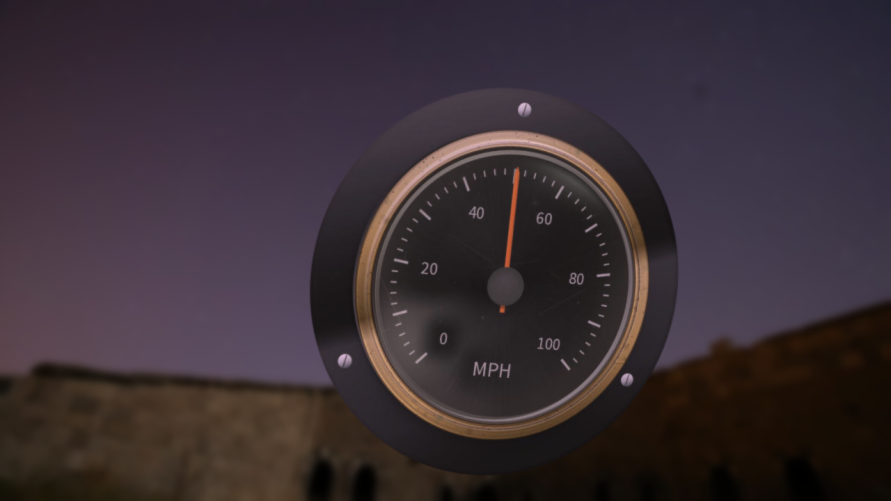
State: 50 mph
